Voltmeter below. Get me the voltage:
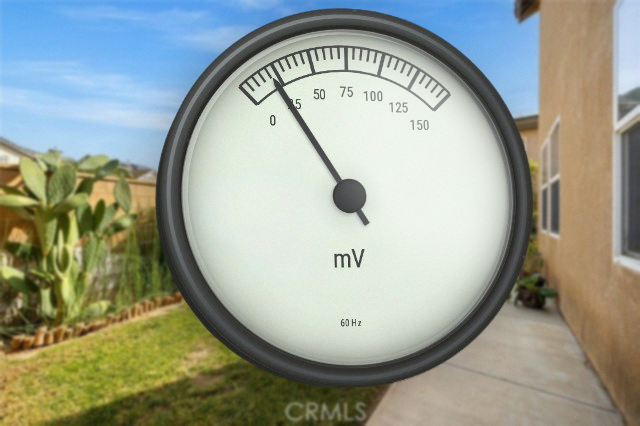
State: 20 mV
